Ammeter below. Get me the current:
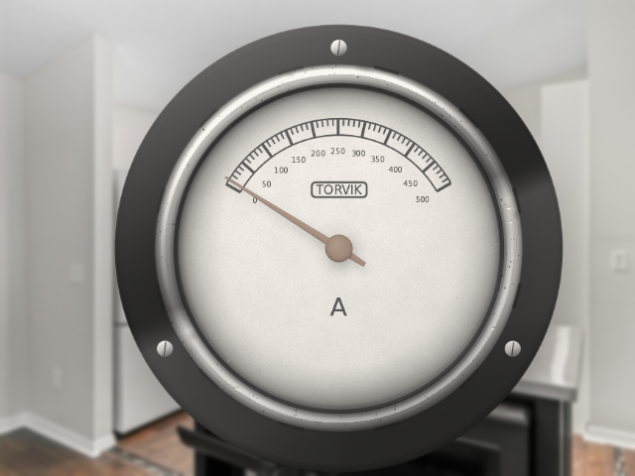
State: 10 A
